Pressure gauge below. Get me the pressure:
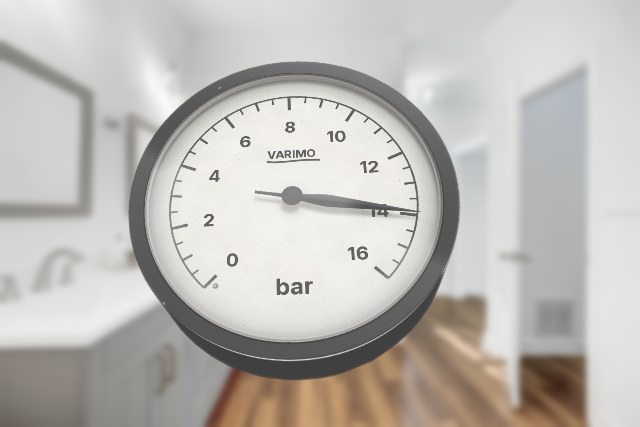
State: 14 bar
